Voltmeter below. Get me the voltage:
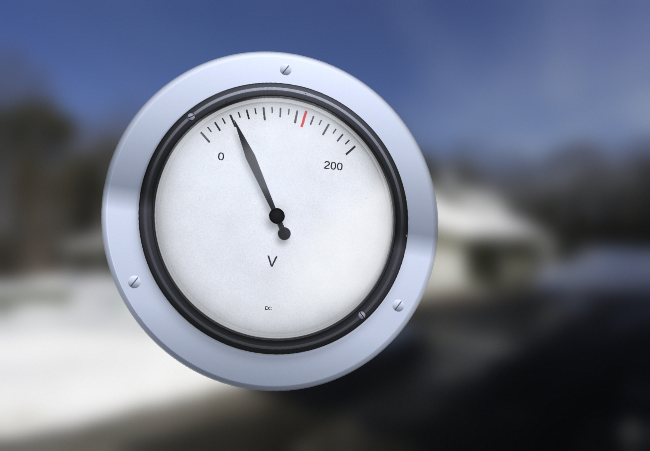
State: 40 V
